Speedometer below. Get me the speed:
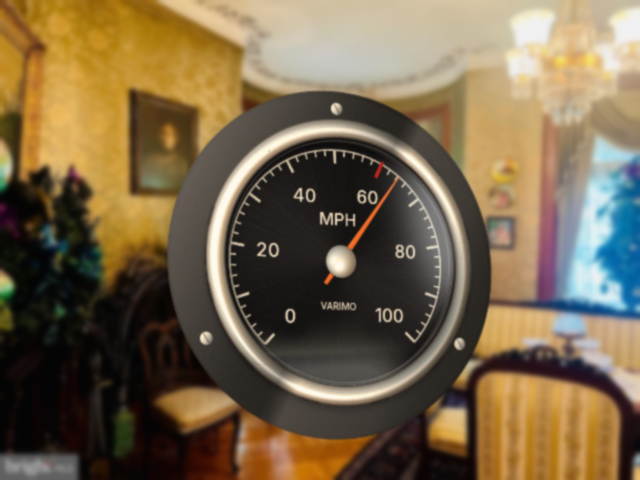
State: 64 mph
